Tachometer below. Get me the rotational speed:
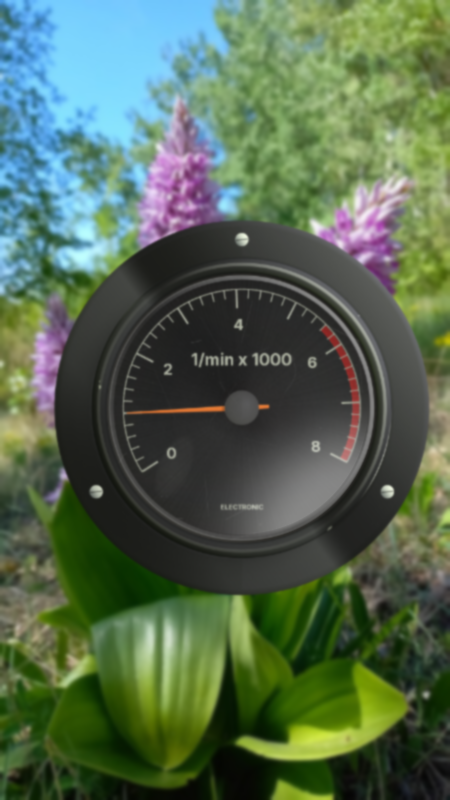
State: 1000 rpm
